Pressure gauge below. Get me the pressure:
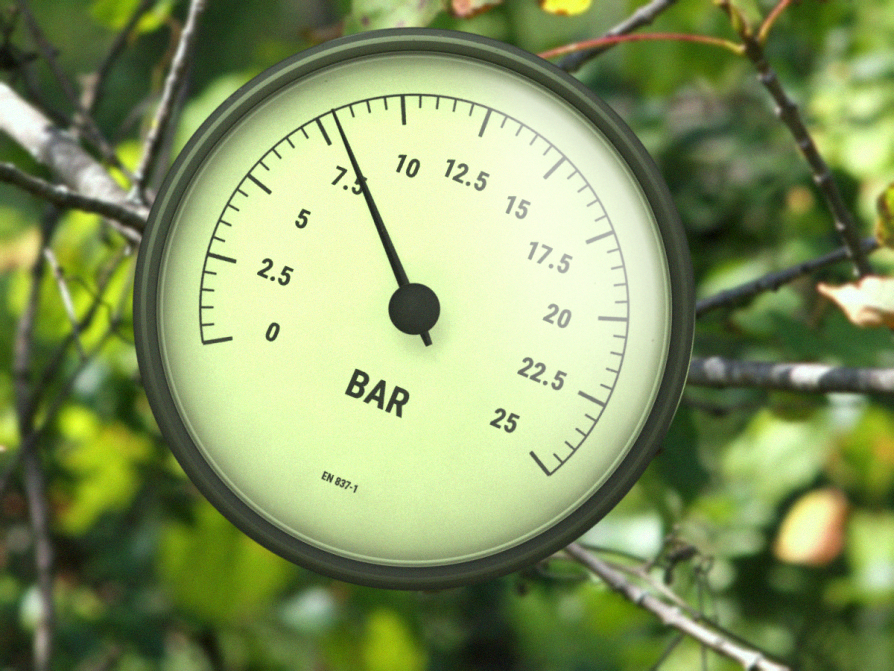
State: 8 bar
